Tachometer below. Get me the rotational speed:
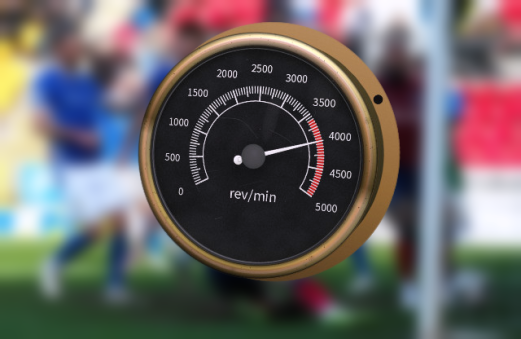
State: 4000 rpm
